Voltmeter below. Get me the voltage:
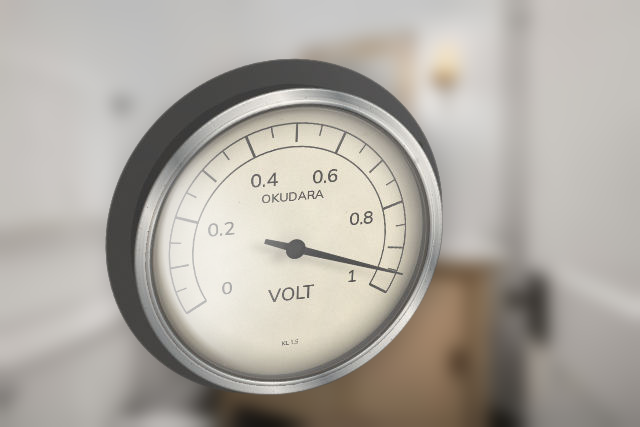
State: 0.95 V
